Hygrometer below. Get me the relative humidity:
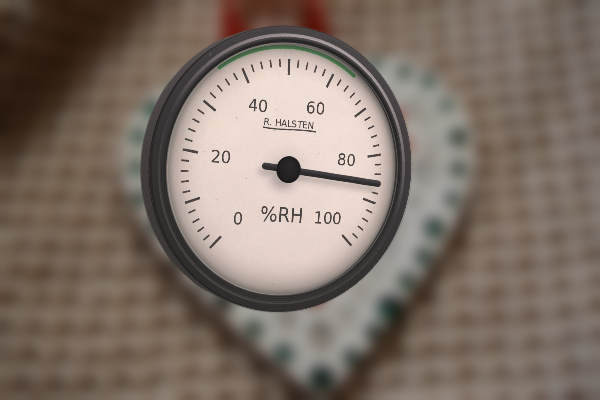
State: 86 %
